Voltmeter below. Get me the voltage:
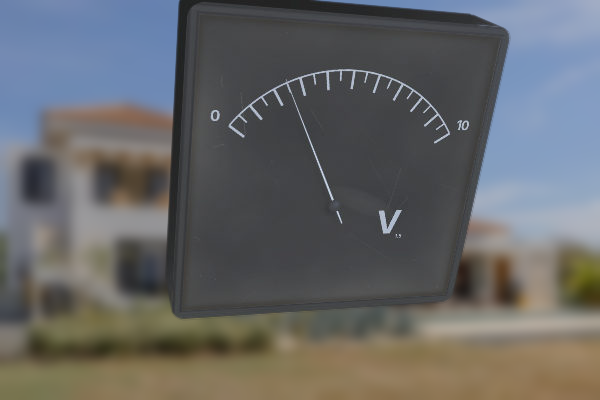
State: 2.5 V
